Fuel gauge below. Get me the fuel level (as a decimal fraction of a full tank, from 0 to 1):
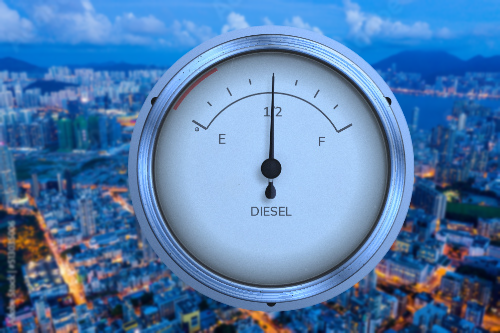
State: 0.5
